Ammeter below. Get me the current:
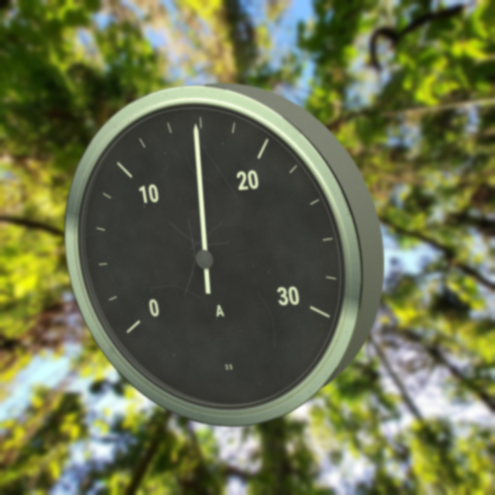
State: 16 A
